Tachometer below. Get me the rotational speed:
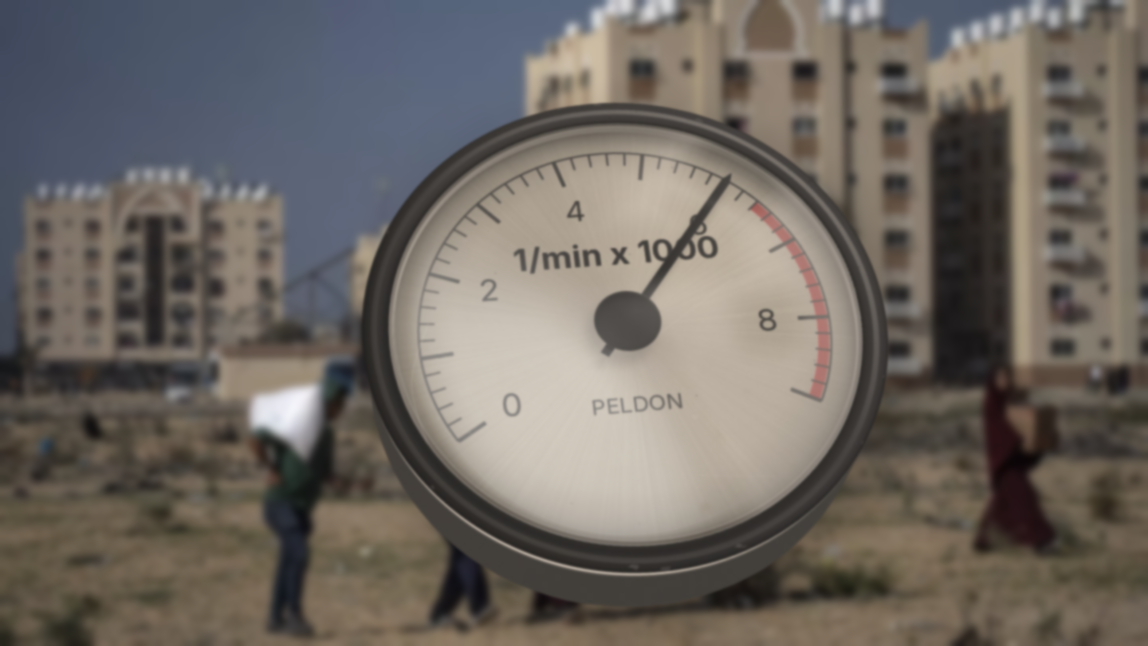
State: 6000 rpm
